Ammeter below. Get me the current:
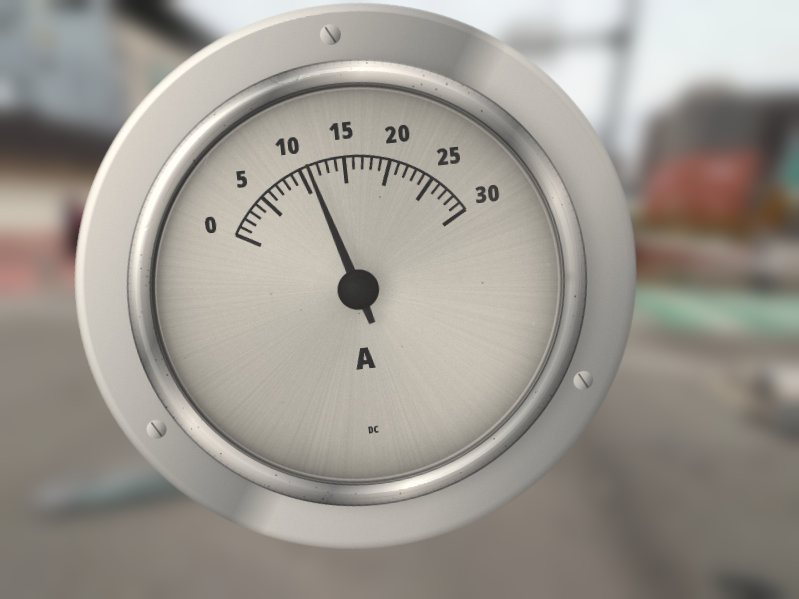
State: 11 A
